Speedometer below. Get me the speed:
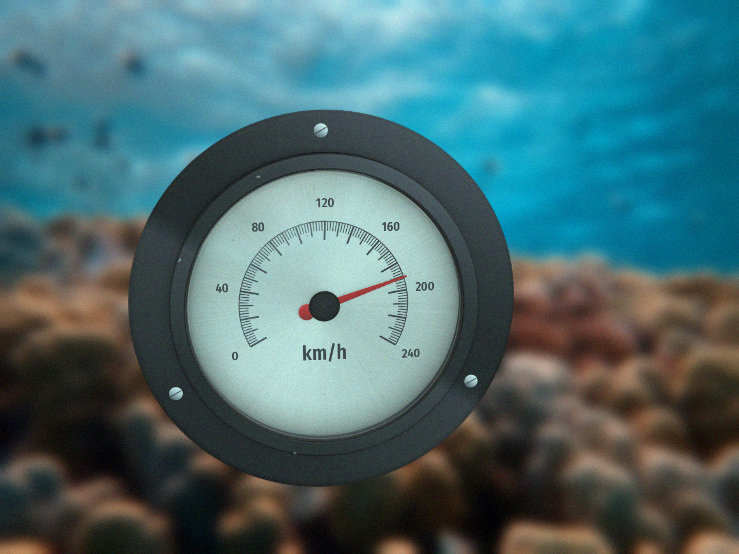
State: 190 km/h
